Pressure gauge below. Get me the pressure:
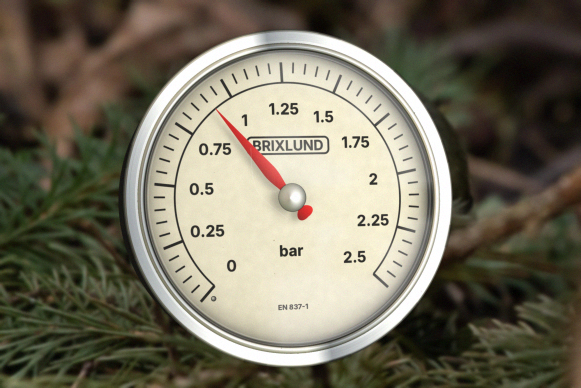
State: 0.9 bar
